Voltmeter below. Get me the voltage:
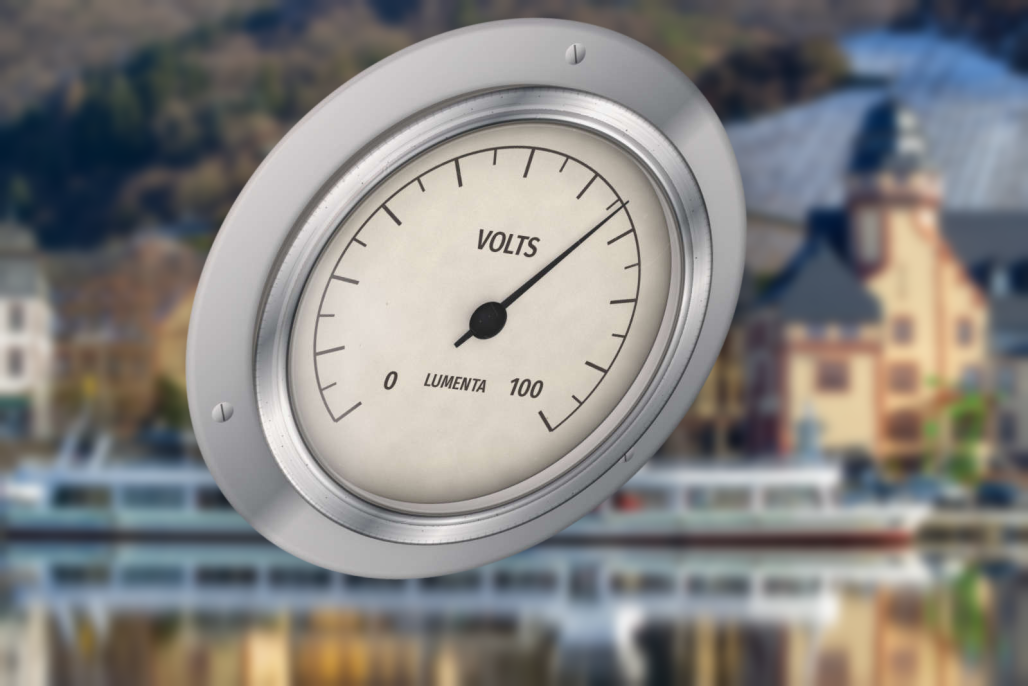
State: 65 V
